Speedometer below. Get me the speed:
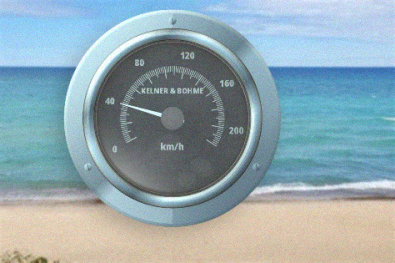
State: 40 km/h
